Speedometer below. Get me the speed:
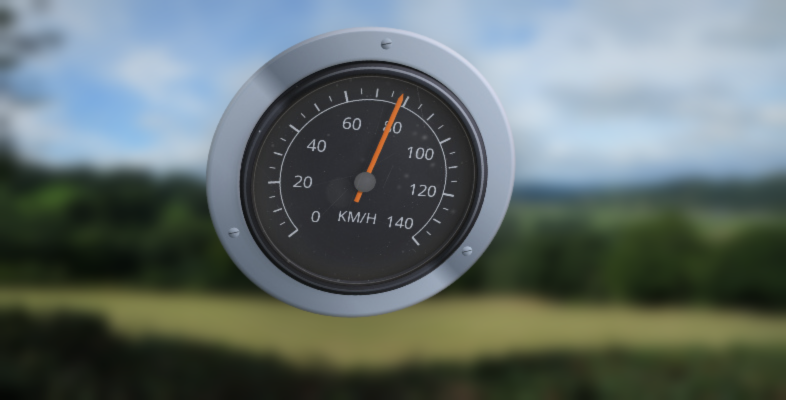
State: 77.5 km/h
